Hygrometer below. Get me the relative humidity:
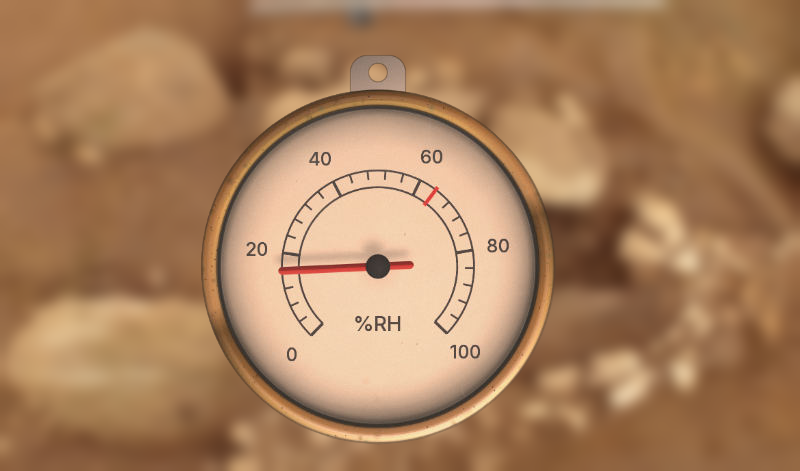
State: 16 %
